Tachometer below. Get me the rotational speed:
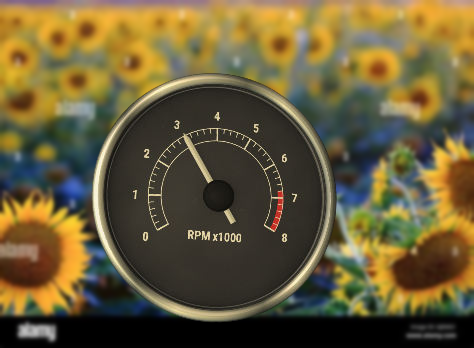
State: 3000 rpm
